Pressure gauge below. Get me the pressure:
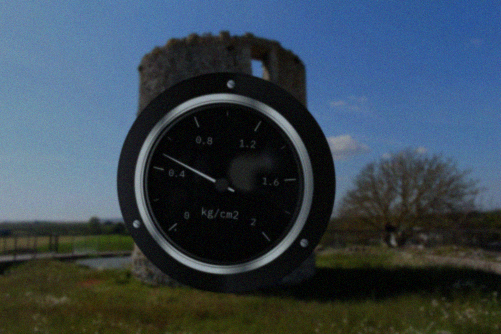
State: 0.5 kg/cm²
